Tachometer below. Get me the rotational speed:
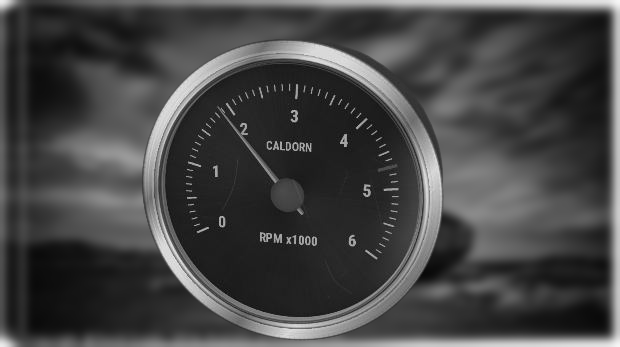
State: 1900 rpm
